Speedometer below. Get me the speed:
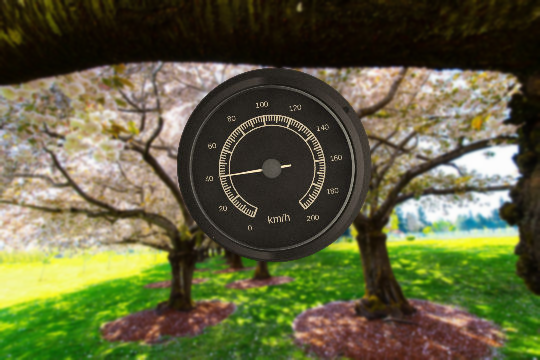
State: 40 km/h
